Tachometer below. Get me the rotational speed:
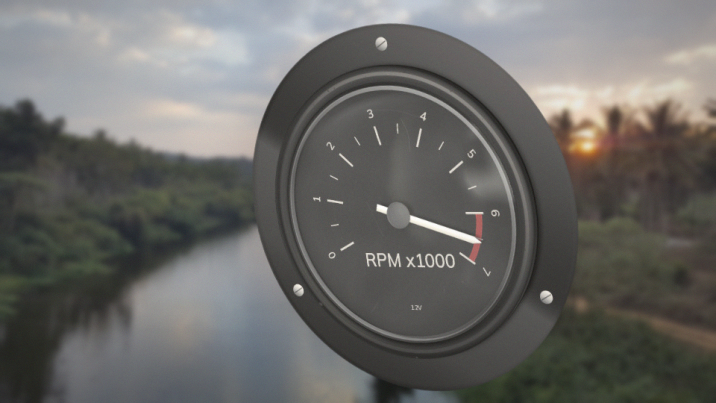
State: 6500 rpm
